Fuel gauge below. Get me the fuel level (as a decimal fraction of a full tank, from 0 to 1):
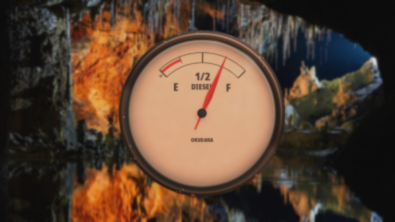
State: 0.75
